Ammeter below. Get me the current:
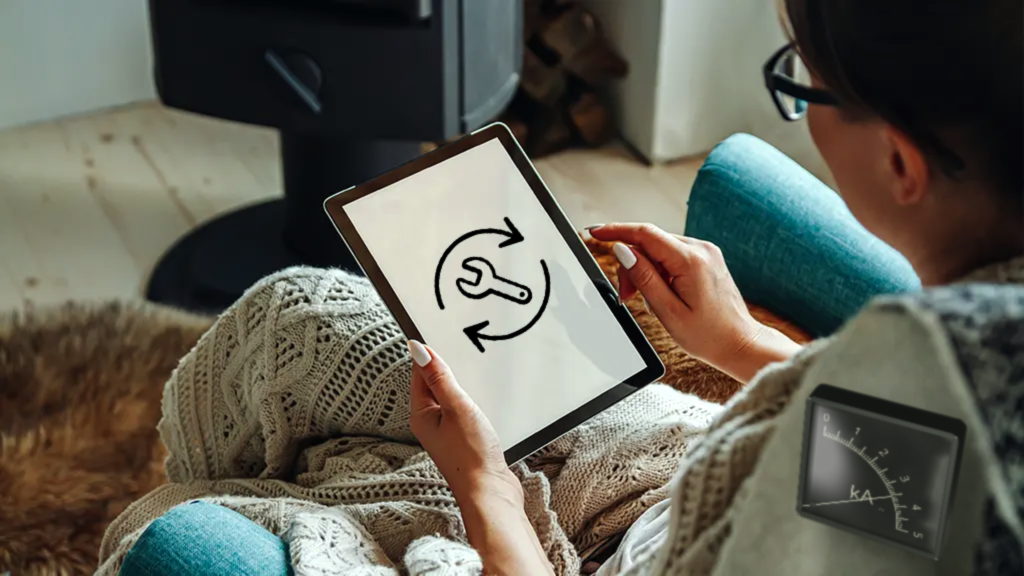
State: 3.5 kA
